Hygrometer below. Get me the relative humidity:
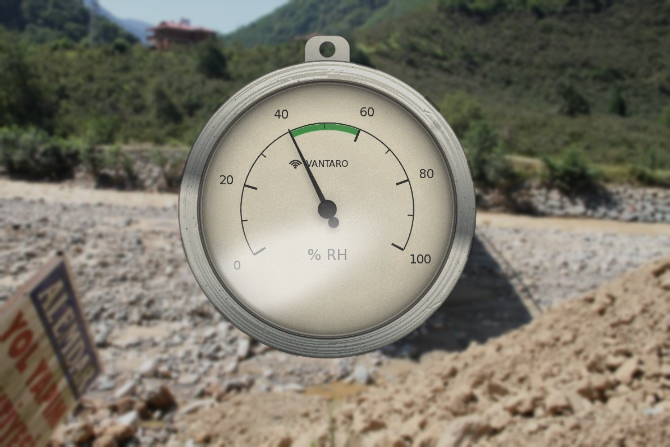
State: 40 %
